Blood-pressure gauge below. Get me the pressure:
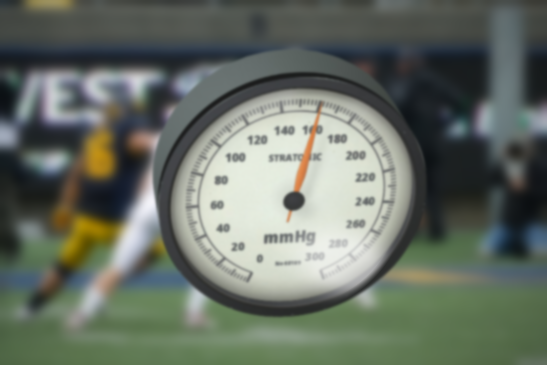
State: 160 mmHg
